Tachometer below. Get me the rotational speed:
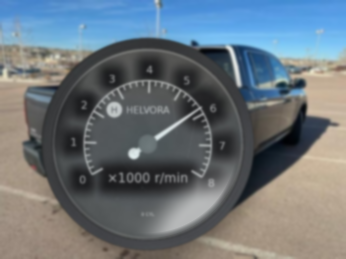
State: 5800 rpm
